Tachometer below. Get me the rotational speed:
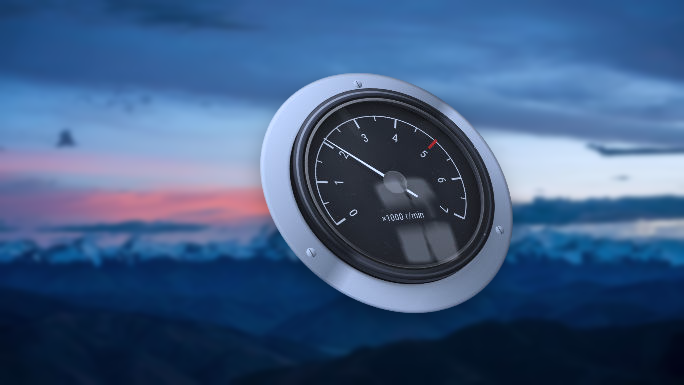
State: 2000 rpm
